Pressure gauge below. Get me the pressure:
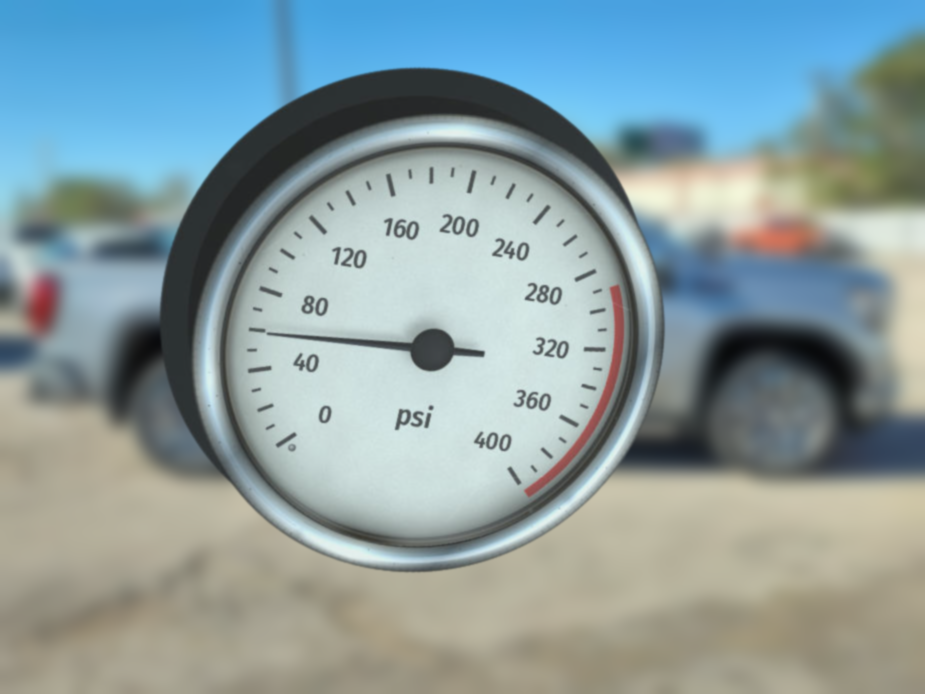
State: 60 psi
